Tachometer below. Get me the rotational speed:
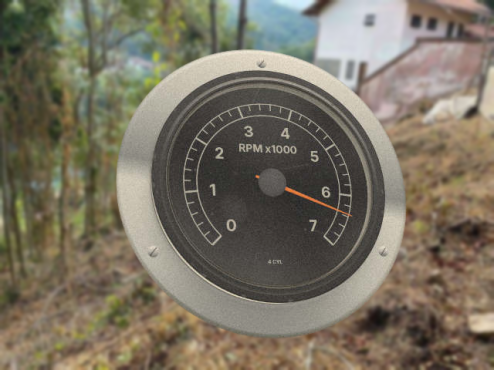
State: 6400 rpm
